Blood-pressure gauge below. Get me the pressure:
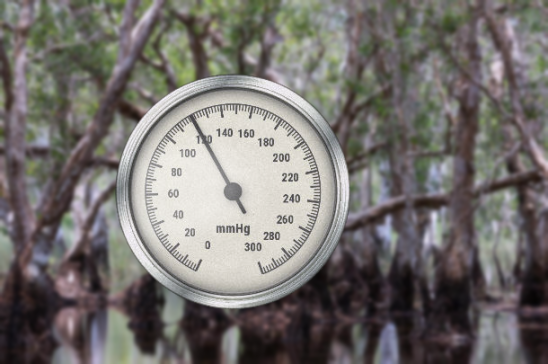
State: 120 mmHg
